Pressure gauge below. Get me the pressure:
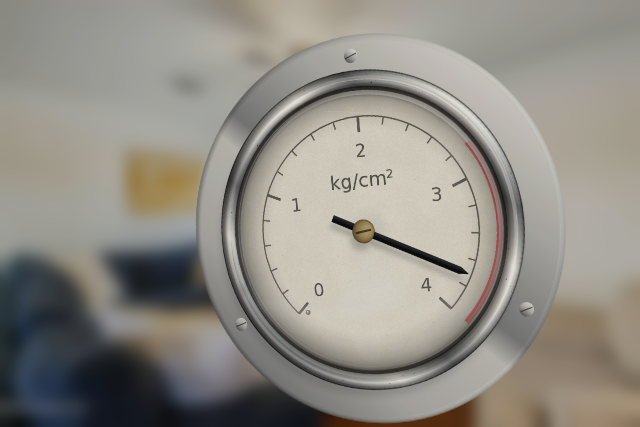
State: 3.7 kg/cm²
